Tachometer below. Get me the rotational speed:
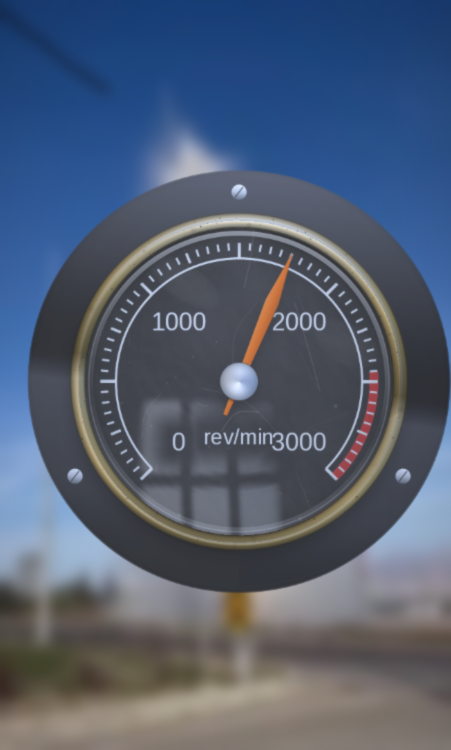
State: 1750 rpm
